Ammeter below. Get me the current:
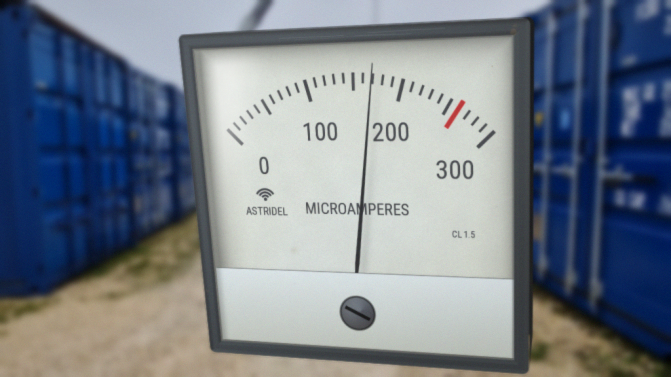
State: 170 µA
